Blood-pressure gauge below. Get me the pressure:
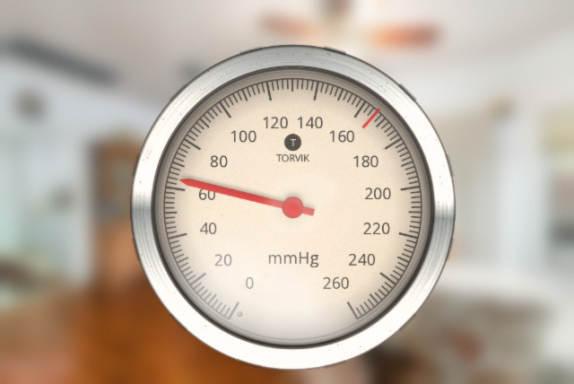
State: 64 mmHg
